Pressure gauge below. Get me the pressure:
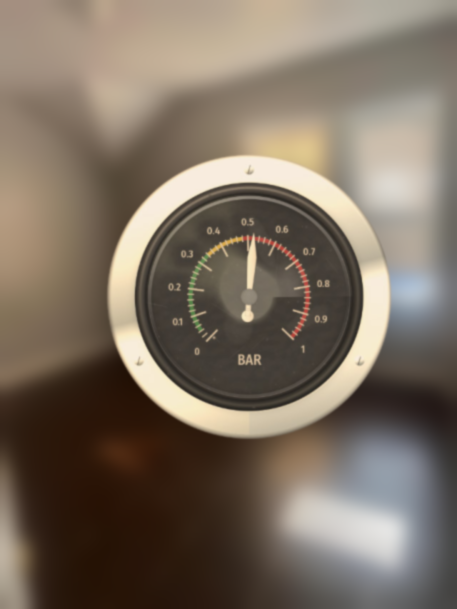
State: 0.52 bar
